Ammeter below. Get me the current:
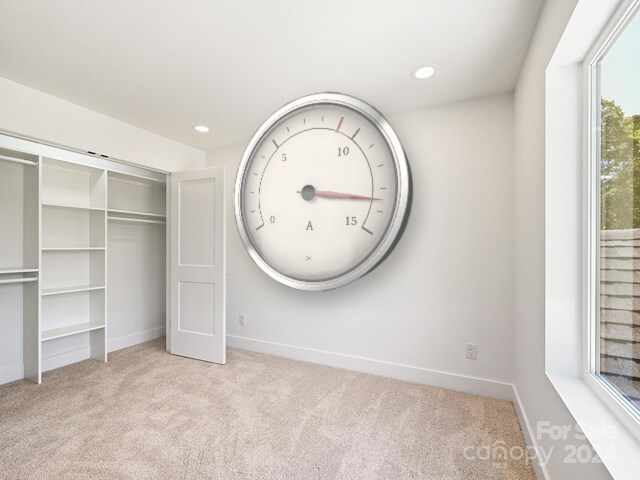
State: 13.5 A
